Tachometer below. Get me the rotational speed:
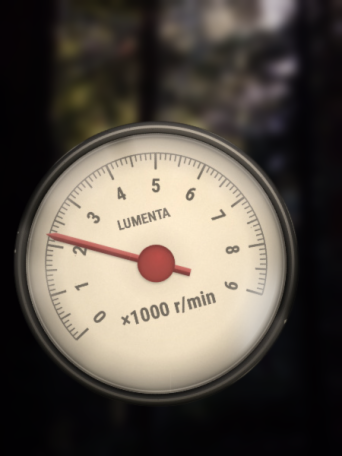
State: 2200 rpm
